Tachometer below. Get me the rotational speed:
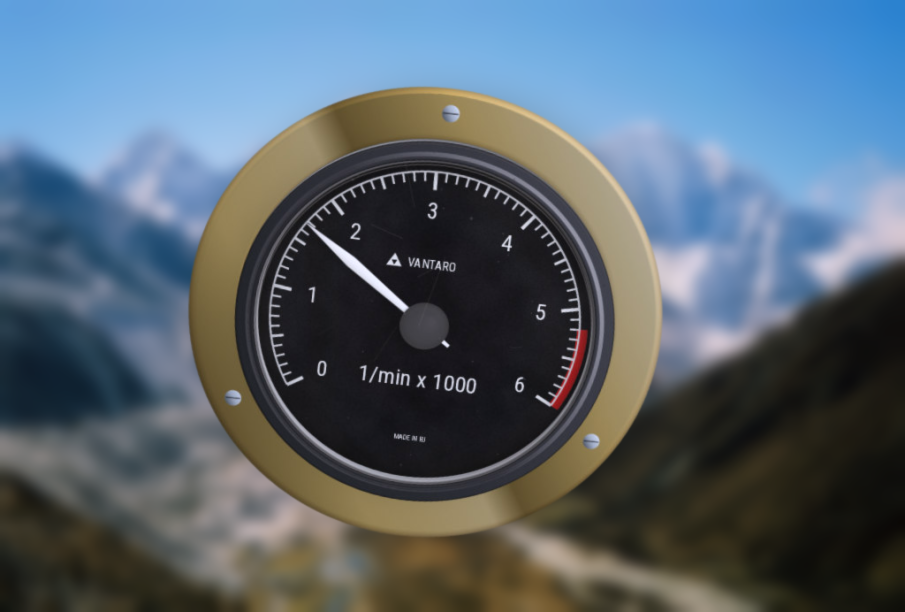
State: 1700 rpm
